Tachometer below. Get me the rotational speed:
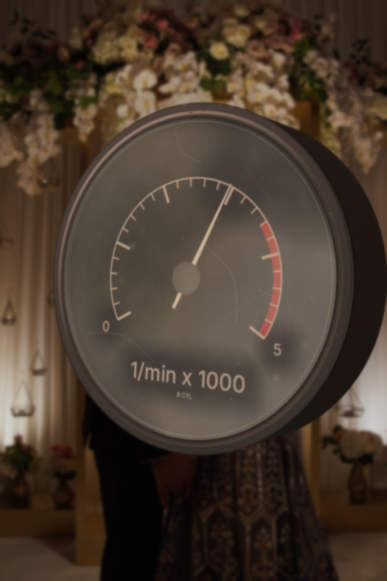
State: 3000 rpm
